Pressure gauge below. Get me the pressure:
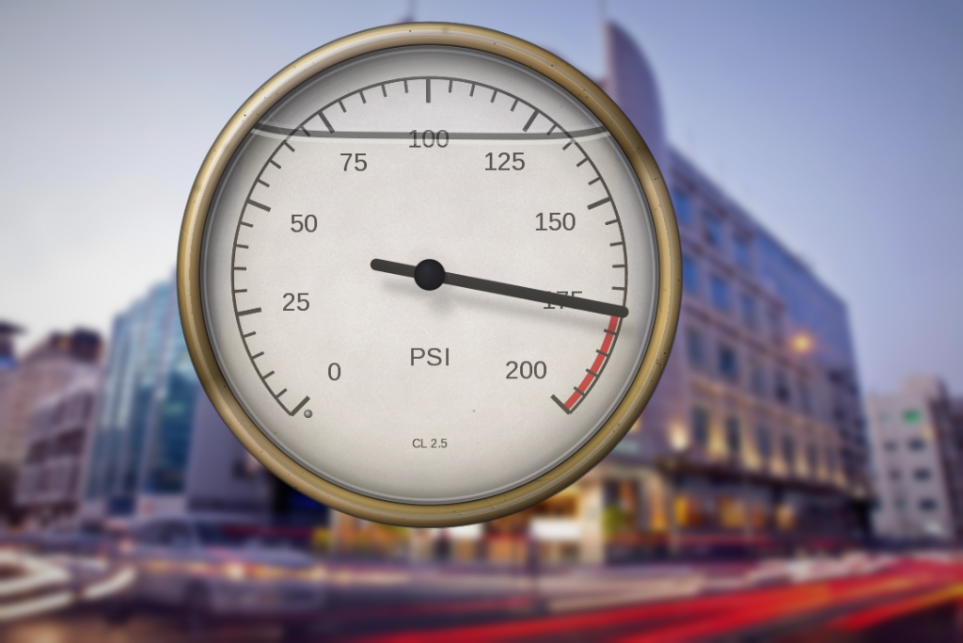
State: 175 psi
